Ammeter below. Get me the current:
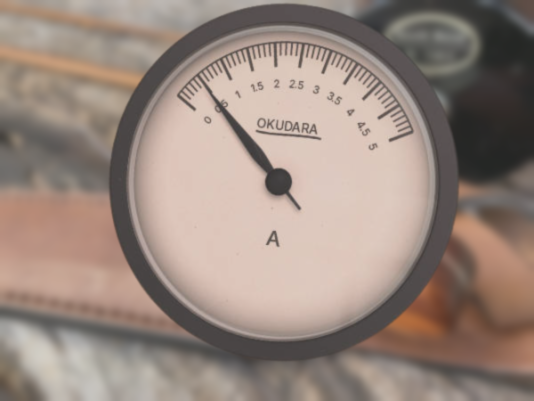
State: 0.5 A
